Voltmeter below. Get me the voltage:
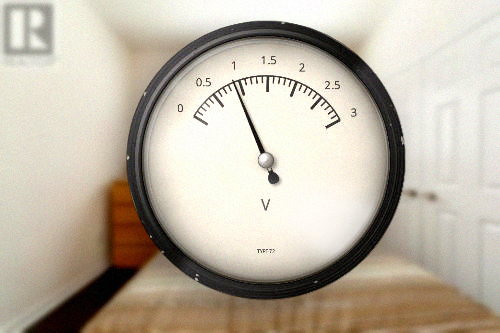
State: 0.9 V
